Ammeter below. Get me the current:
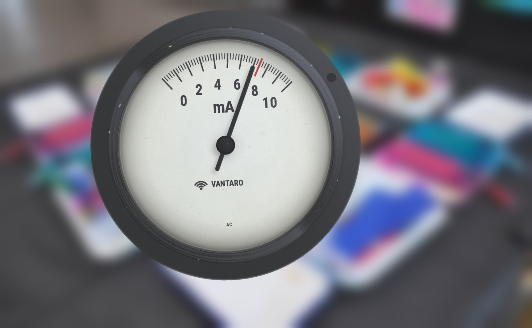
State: 7 mA
